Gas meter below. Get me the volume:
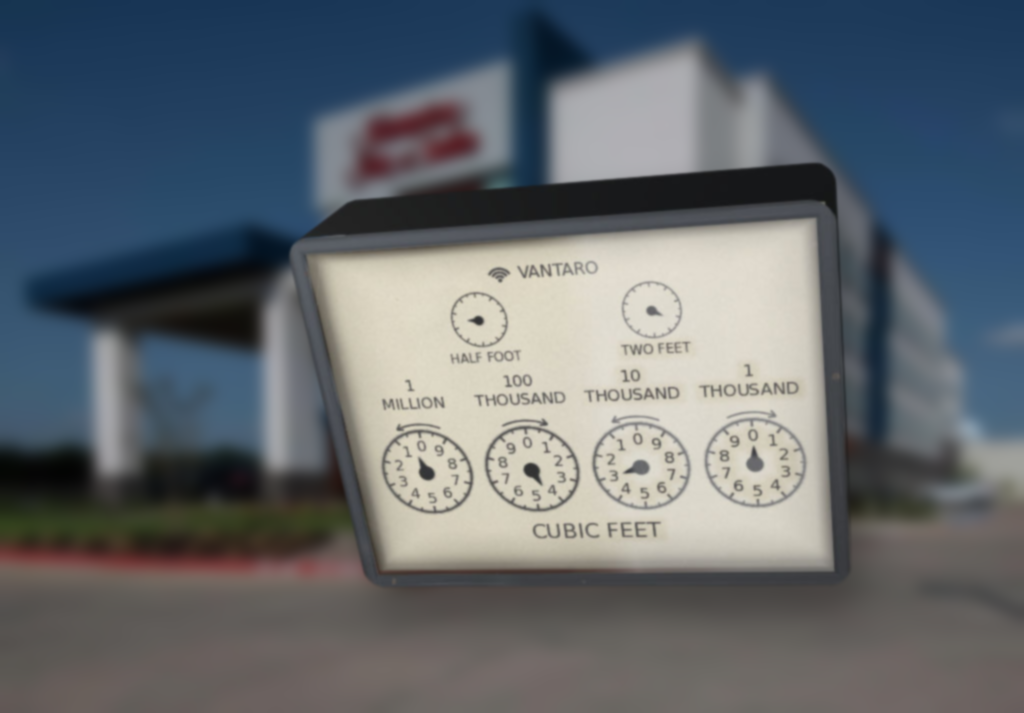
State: 43000 ft³
